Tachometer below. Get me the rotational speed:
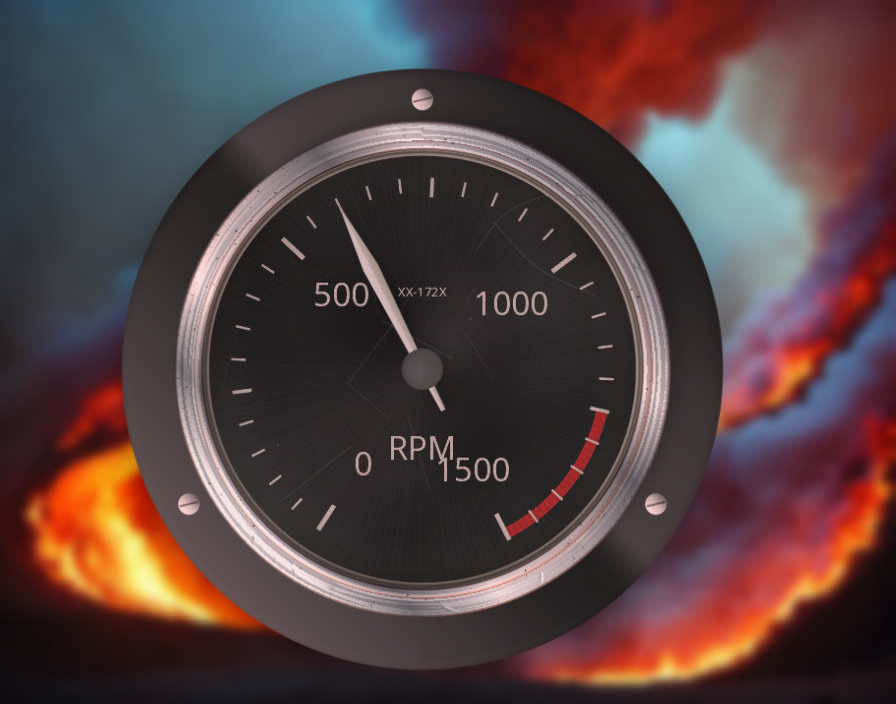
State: 600 rpm
